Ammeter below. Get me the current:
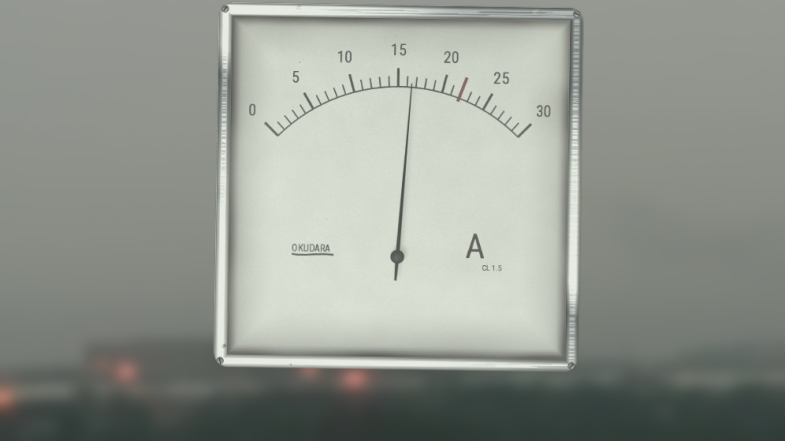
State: 16.5 A
